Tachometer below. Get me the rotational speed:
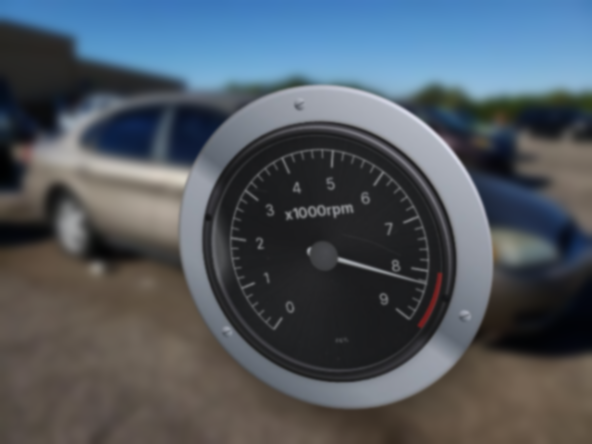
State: 8200 rpm
